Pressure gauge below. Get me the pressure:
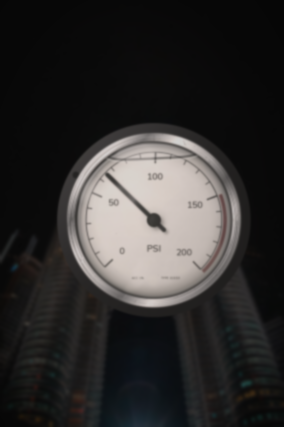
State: 65 psi
